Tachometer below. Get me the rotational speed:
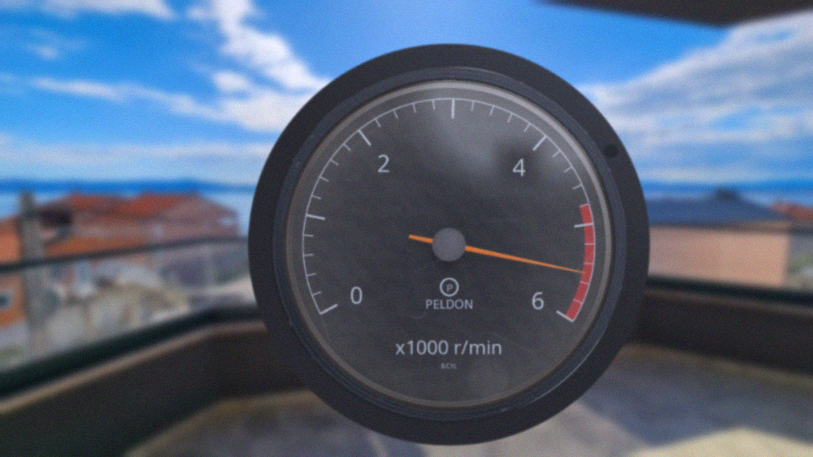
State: 5500 rpm
